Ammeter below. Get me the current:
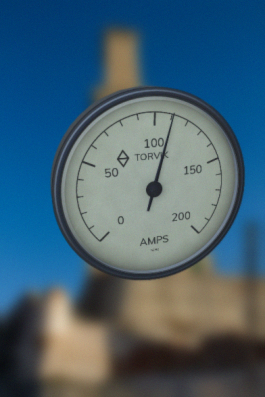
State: 110 A
